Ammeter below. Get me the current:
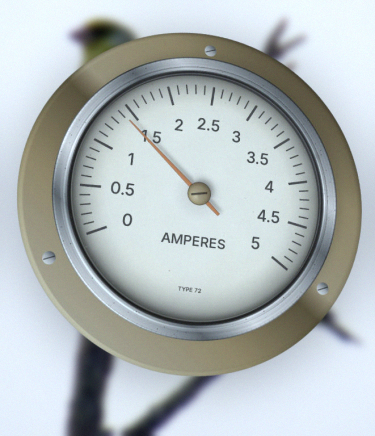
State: 1.4 A
